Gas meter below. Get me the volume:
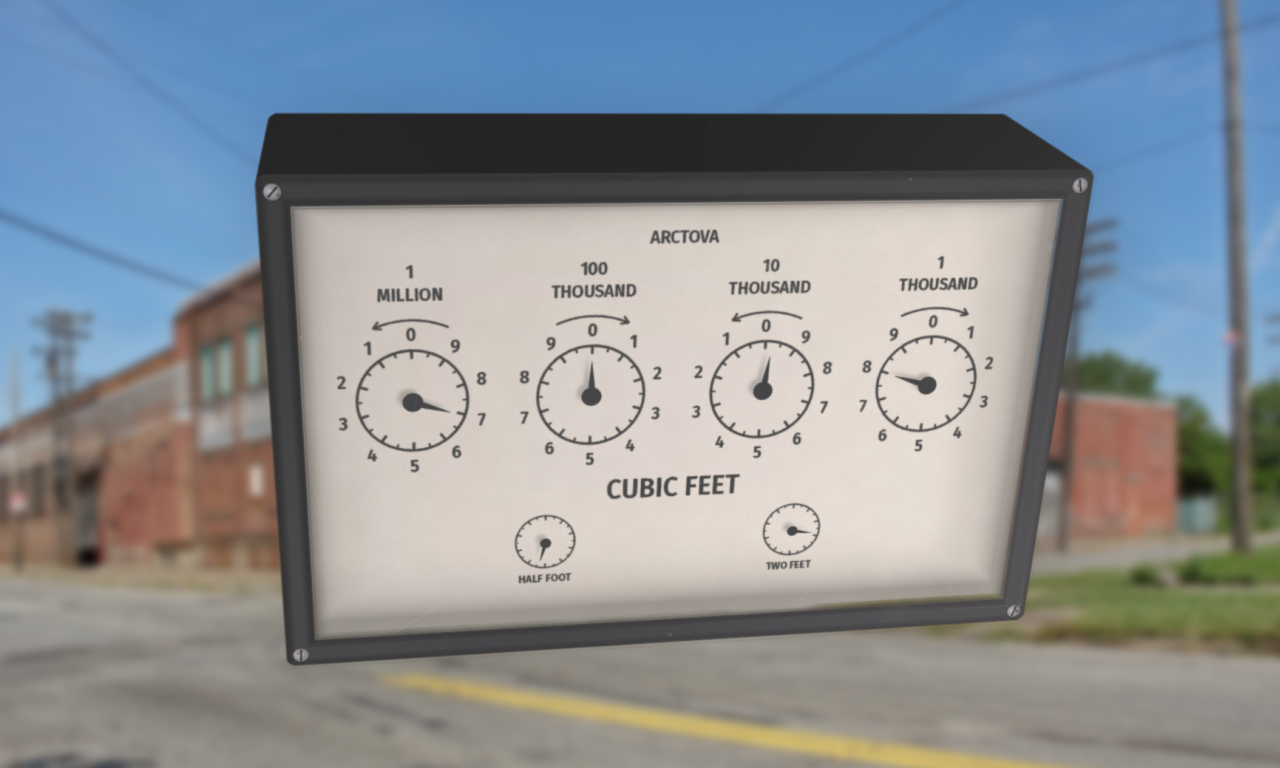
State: 699800 ft³
